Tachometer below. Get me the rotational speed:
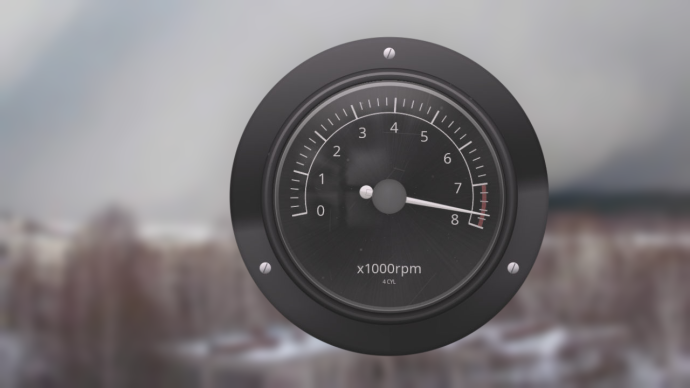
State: 7700 rpm
